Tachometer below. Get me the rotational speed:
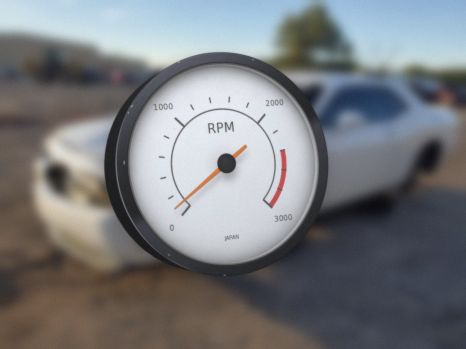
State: 100 rpm
